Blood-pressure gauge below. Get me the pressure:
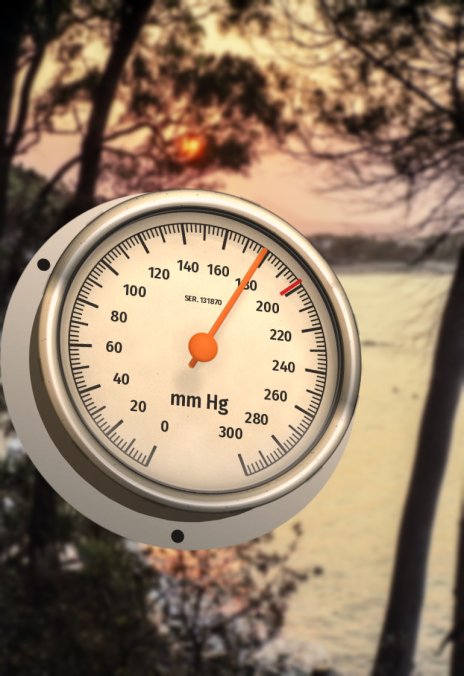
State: 178 mmHg
